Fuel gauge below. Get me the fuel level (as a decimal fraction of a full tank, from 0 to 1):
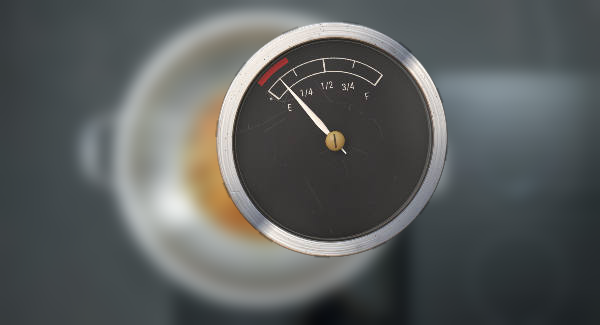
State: 0.125
